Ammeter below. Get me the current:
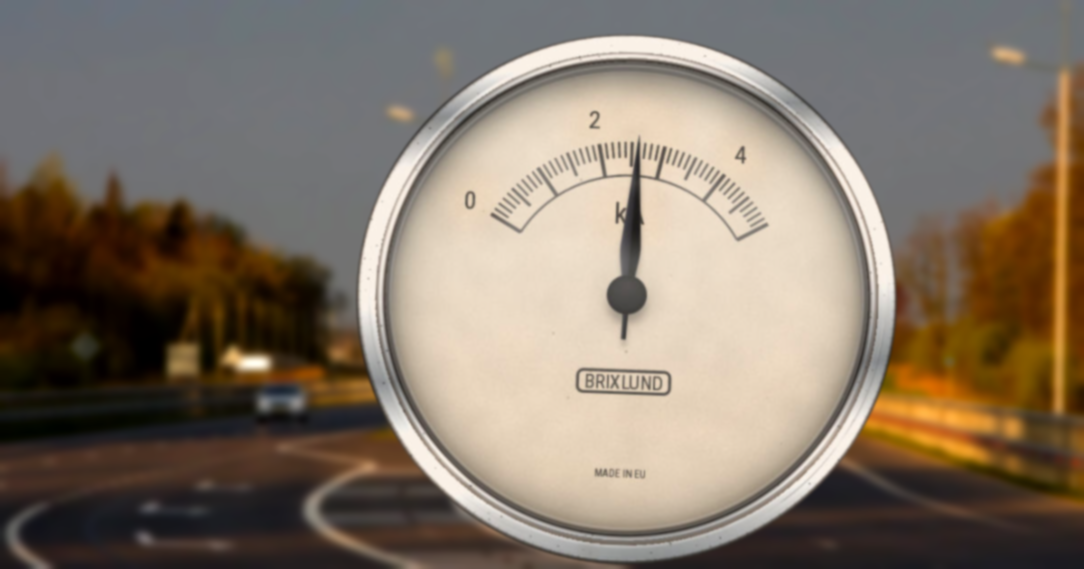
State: 2.6 kA
